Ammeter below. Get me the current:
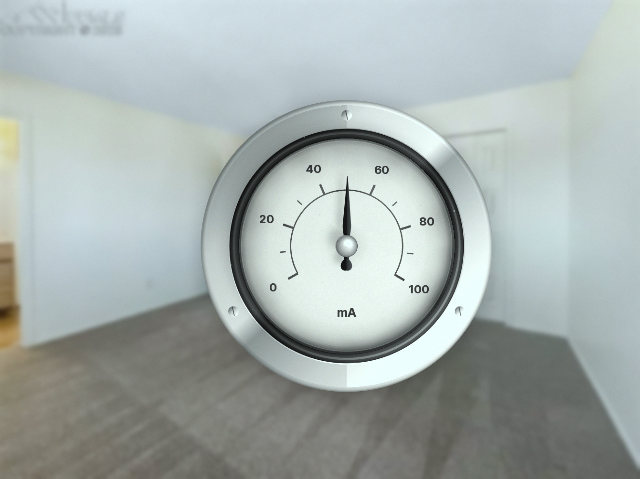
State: 50 mA
